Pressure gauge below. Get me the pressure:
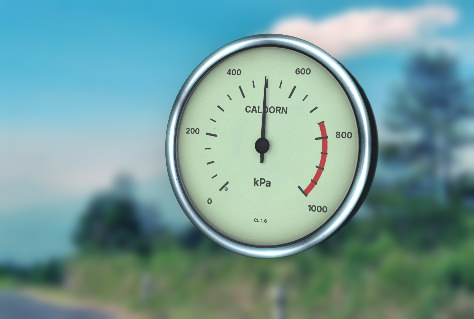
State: 500 kPa
